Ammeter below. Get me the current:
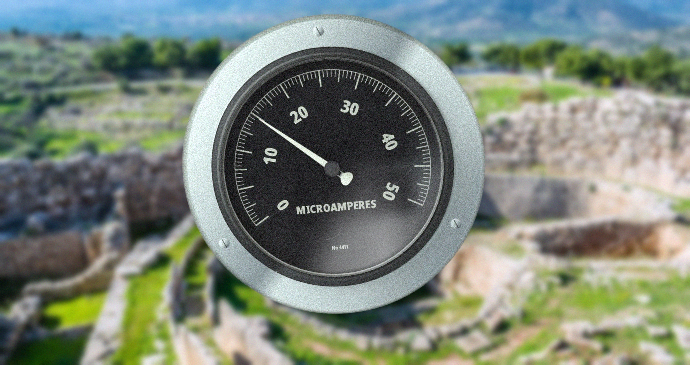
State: 15 µA
